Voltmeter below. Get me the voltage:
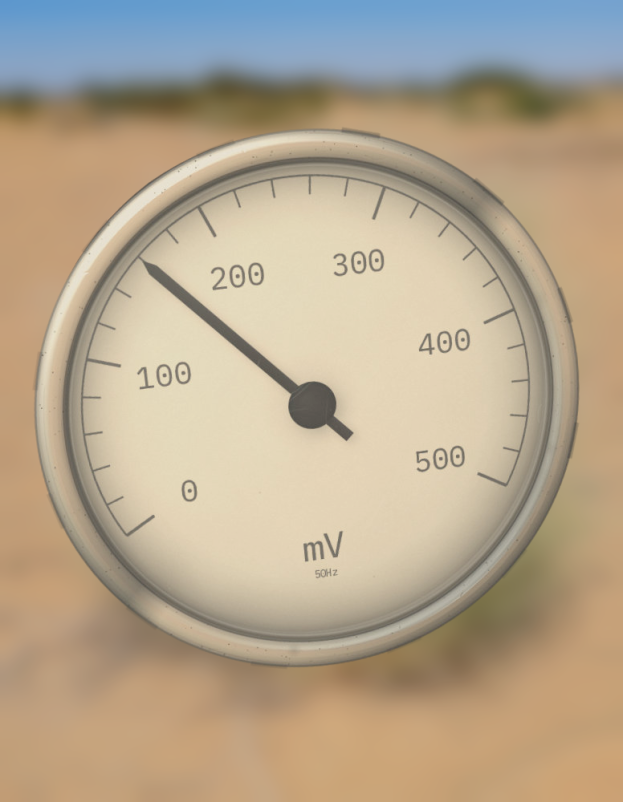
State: 160 mV
